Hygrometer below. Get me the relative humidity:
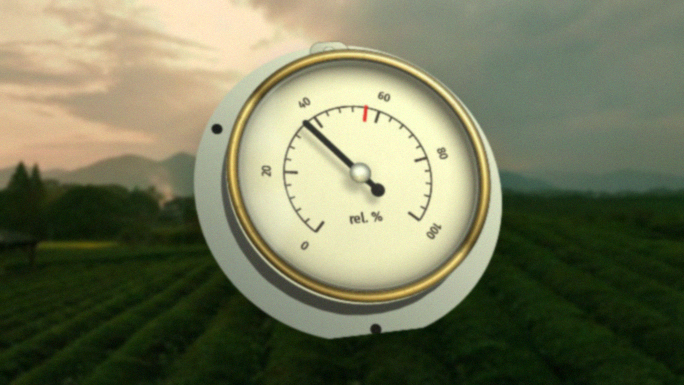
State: 36 %
